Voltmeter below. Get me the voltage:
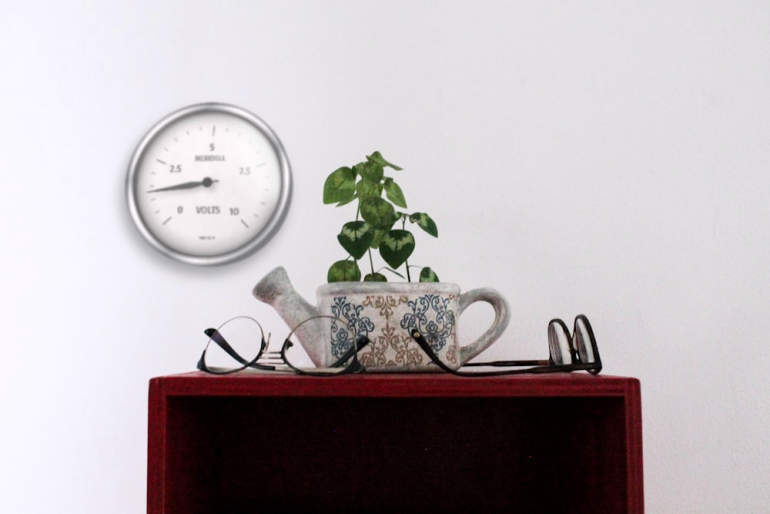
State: 1.25 V
